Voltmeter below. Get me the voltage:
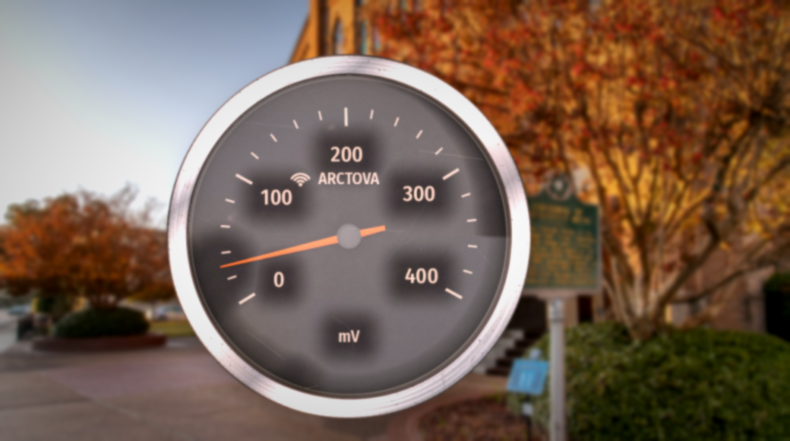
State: 30 mV
